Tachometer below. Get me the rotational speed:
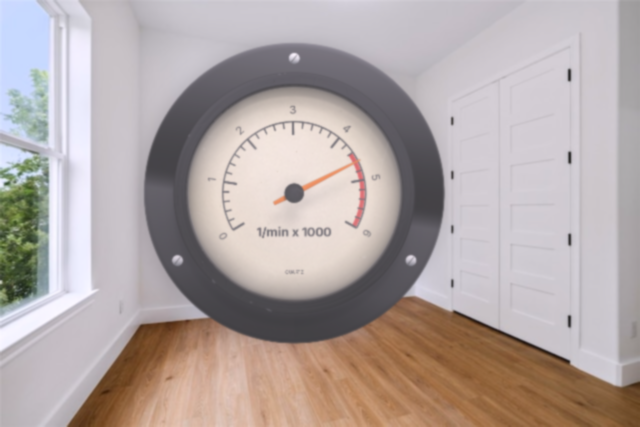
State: 4600 rpm
